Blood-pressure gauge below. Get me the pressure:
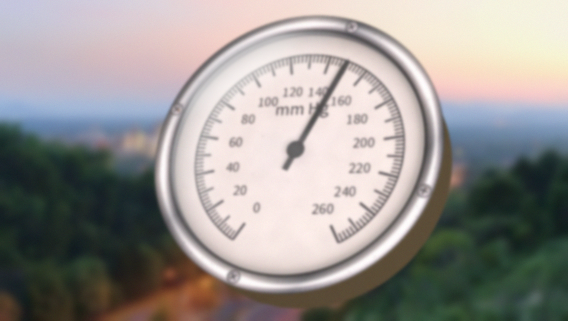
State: 150 mmHg
